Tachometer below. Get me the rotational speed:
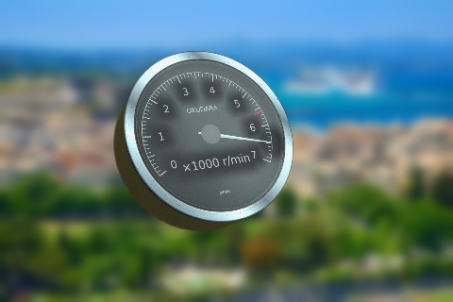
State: 6500 rpm
